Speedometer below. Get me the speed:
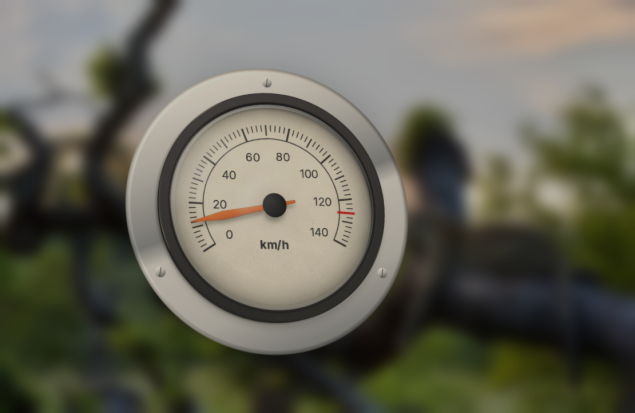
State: 12 km/h
